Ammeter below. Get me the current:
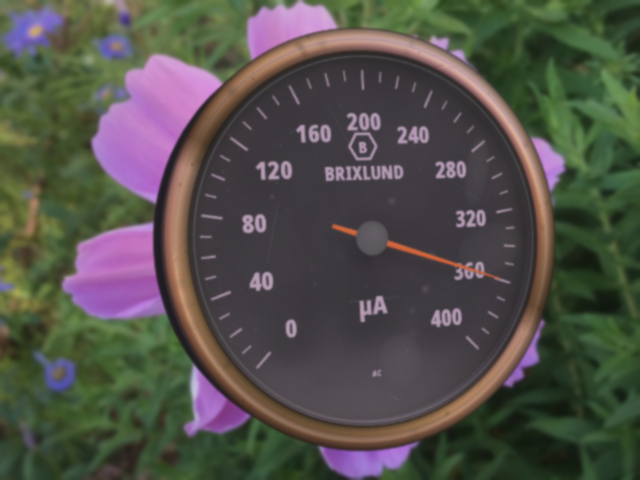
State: 360 µA
